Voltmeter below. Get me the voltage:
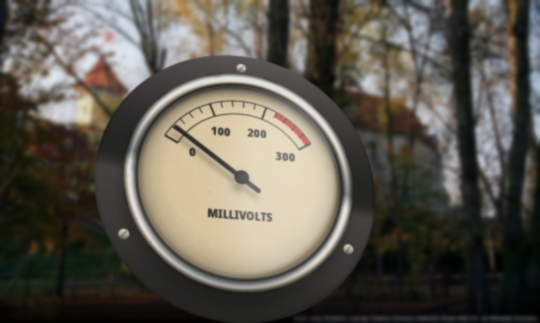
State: 20 mV
